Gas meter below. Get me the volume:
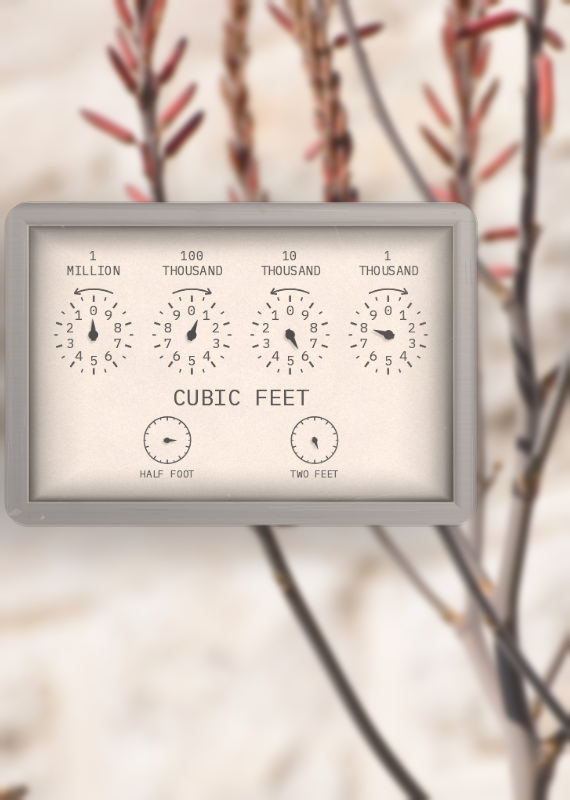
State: 5800 ft³
